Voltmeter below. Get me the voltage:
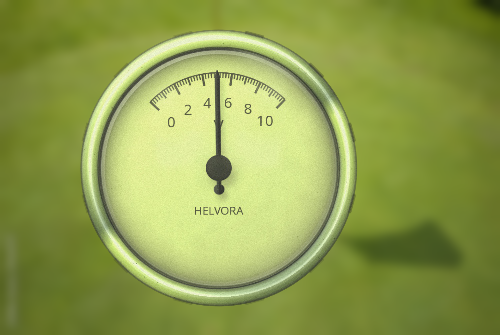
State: 5 V
